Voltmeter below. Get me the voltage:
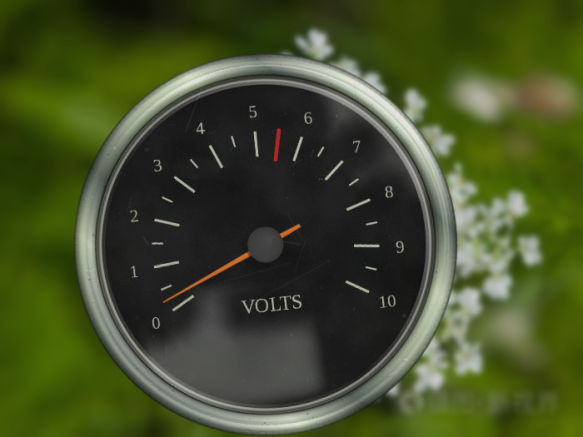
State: 0.25 V
